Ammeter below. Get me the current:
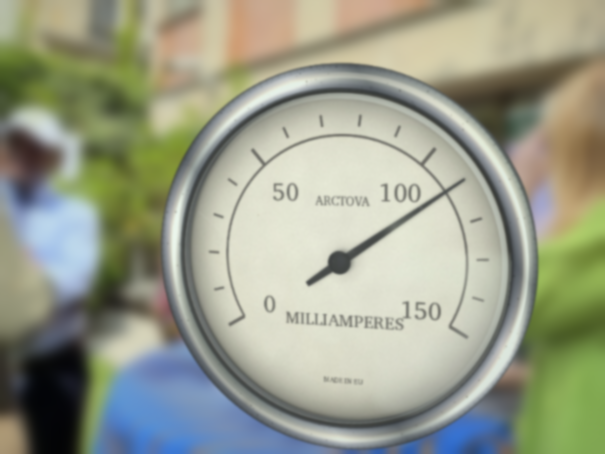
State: 110 mA
